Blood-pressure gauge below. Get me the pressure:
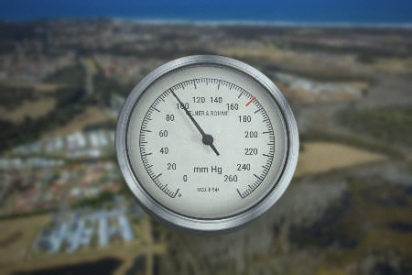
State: 100 mmHg
